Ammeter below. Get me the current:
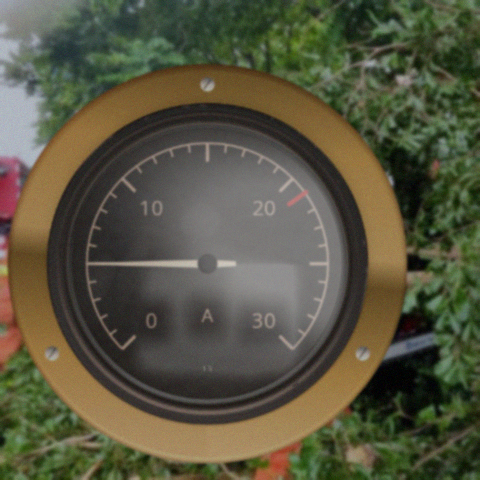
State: 5 A
